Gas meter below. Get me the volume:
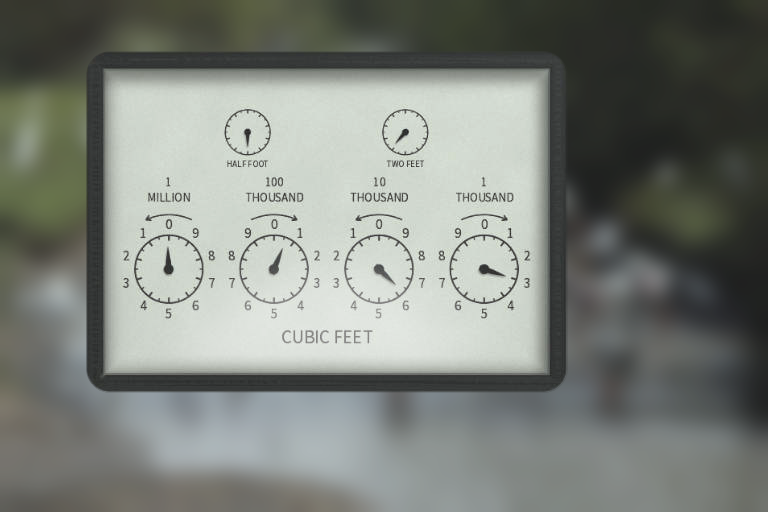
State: 6300 ft³
